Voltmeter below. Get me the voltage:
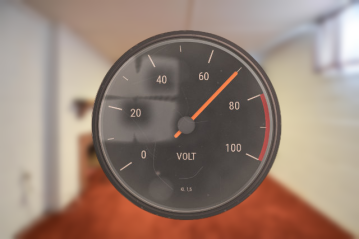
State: 70 V
